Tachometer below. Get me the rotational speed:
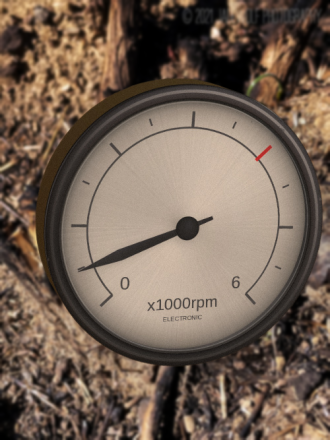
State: 500 rpm
